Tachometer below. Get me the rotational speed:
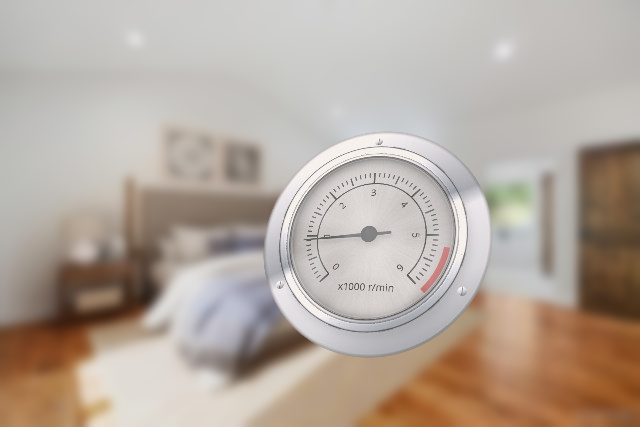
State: 900 rpm
